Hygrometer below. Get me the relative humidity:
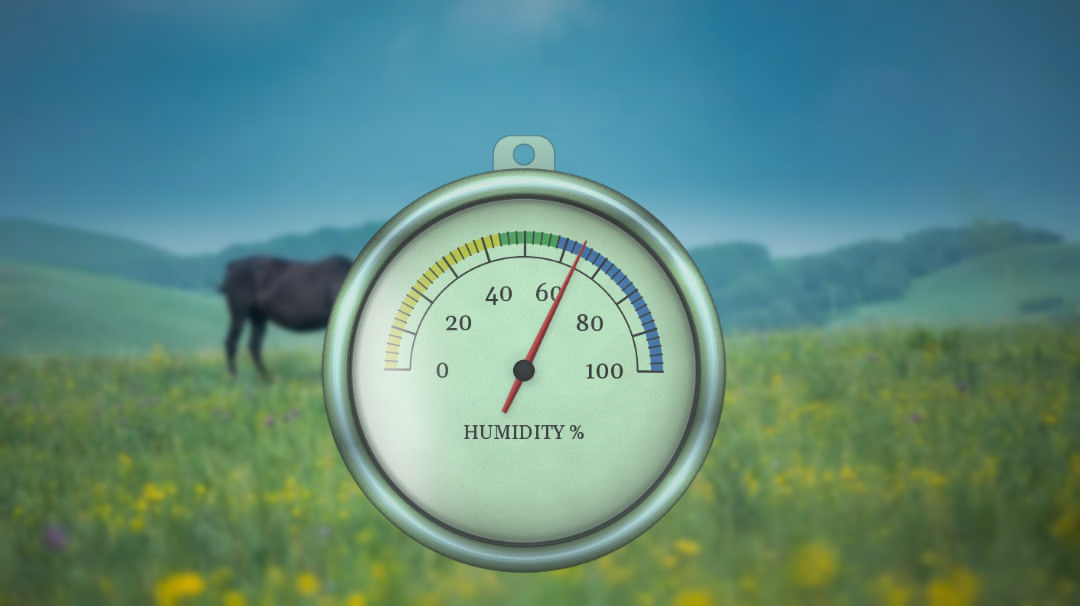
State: 64 %
